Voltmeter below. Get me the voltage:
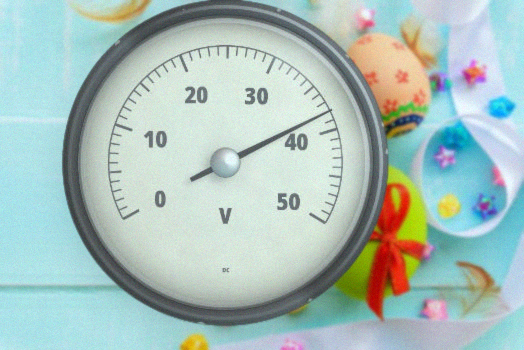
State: 38 V
